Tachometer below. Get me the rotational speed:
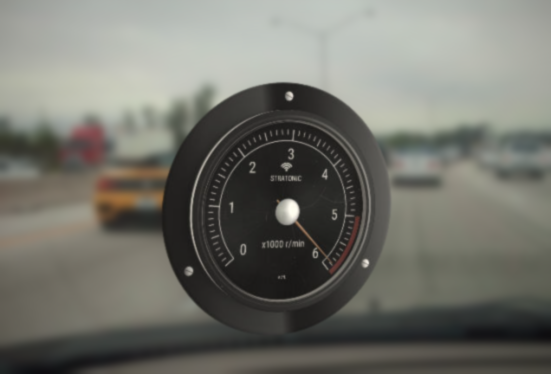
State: 5900 rpm
